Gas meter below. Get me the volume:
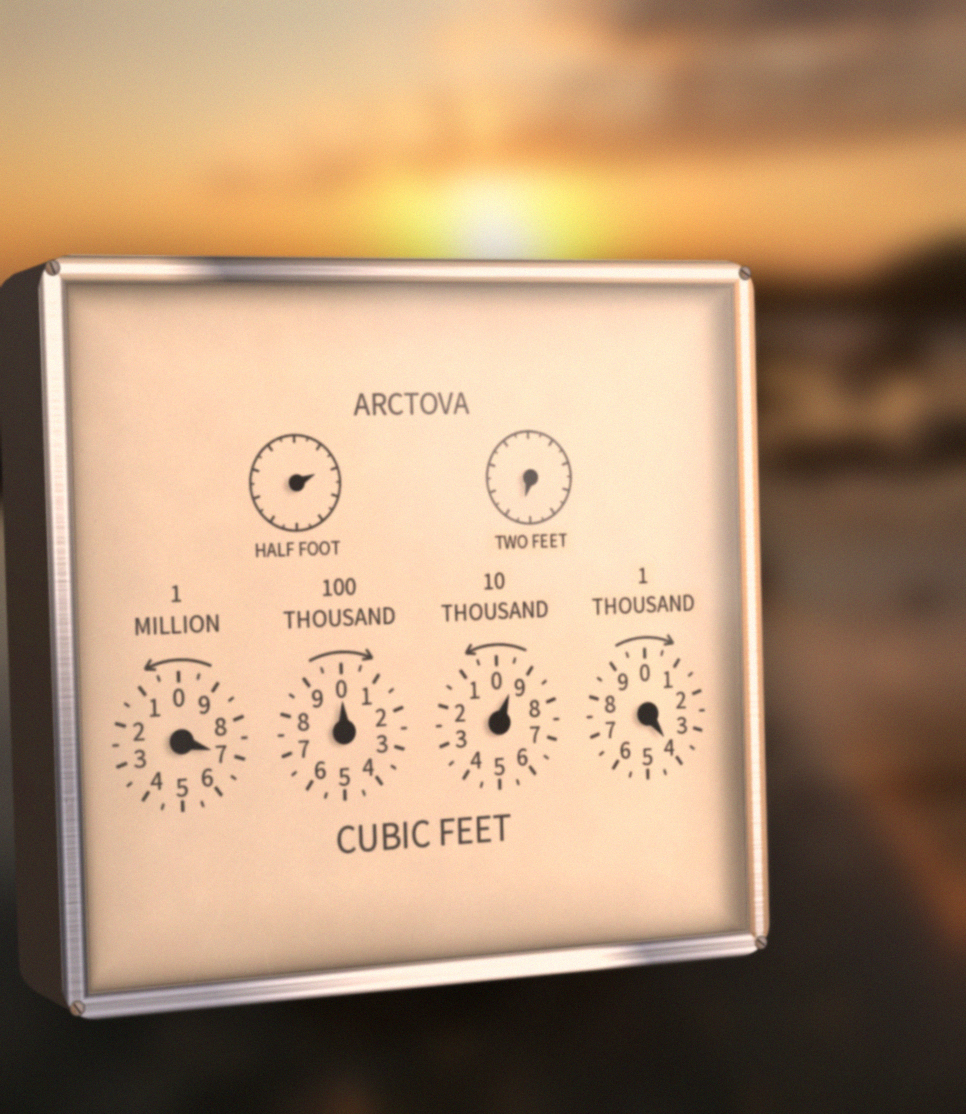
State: 699400 ft³
